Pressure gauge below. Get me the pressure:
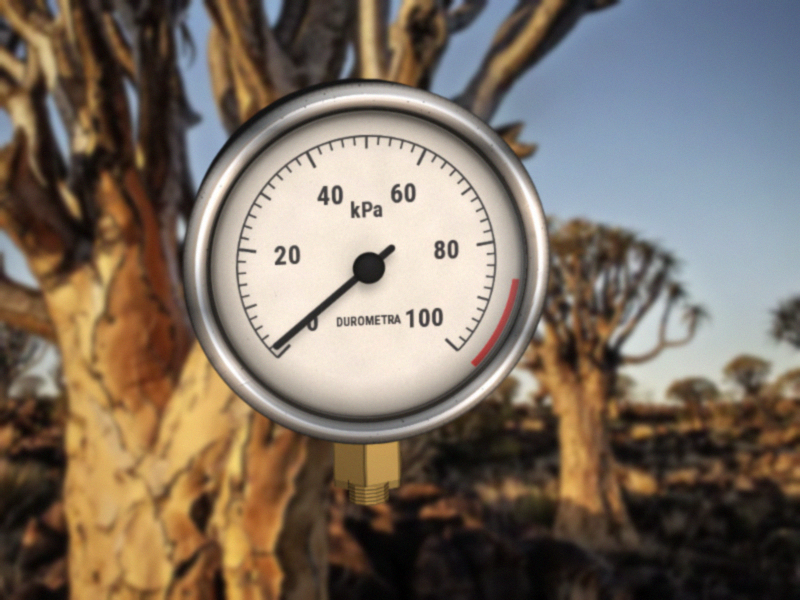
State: 2 kPa
